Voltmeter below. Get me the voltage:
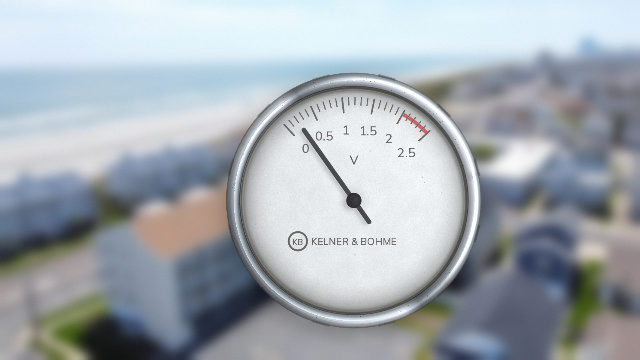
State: 0.2 V
